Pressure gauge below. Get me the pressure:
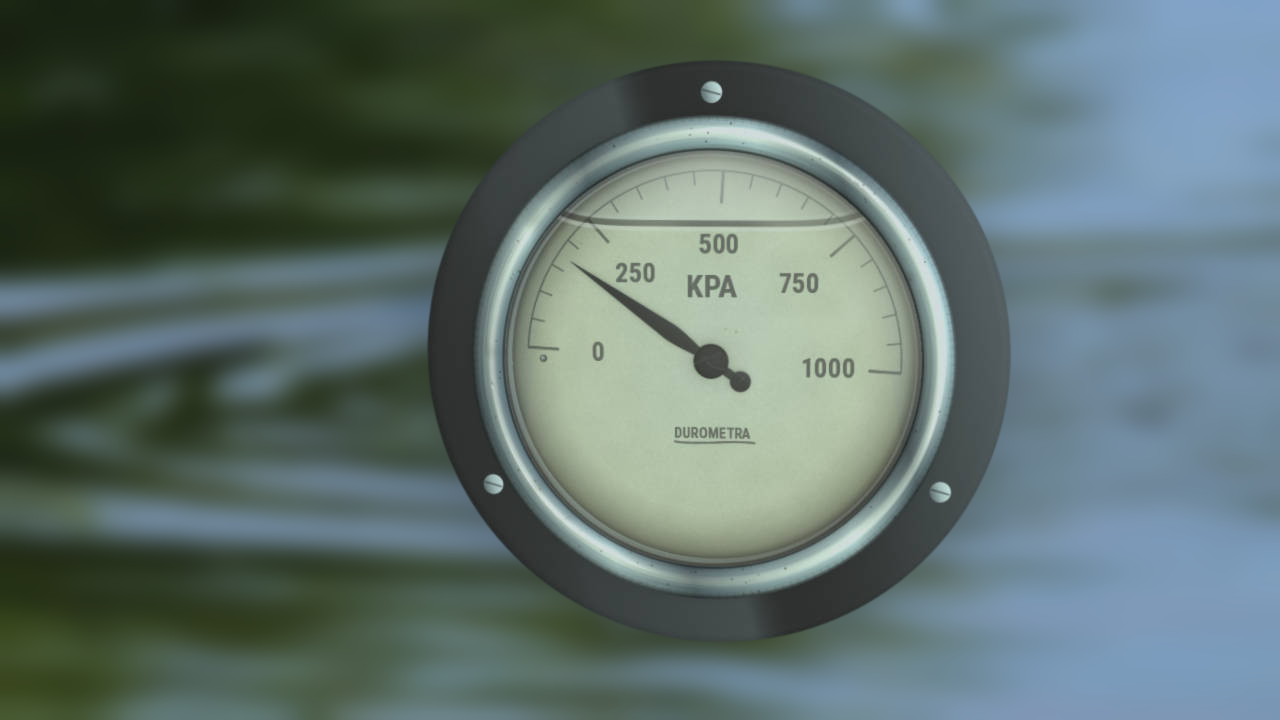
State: 175 kPa
